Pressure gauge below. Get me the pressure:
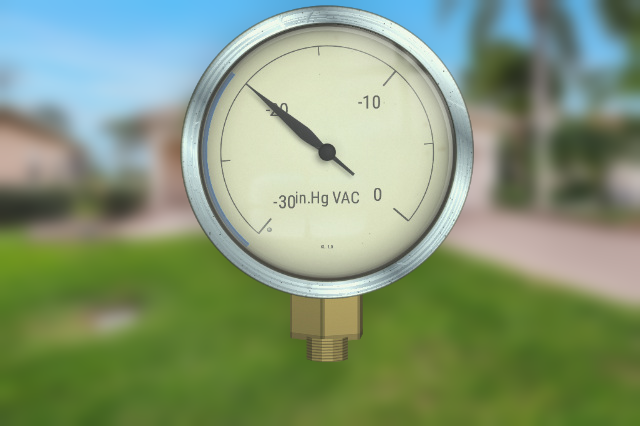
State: -20 inHg
